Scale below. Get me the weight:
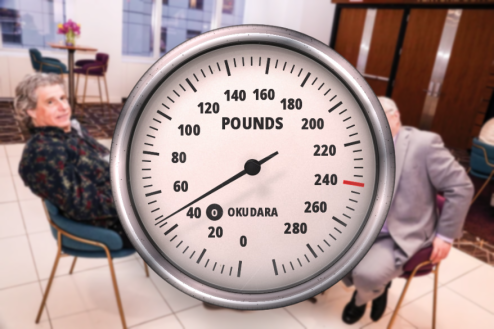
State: 46 lb
